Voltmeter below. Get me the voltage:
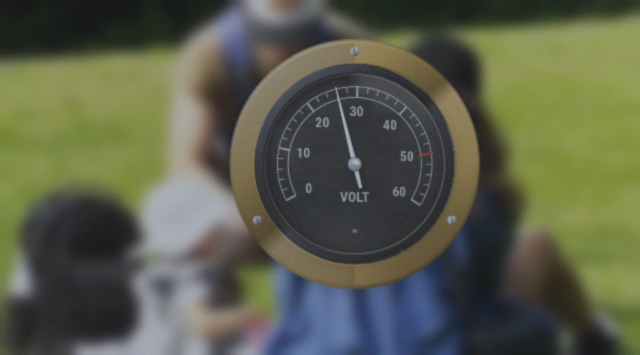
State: 26 V
